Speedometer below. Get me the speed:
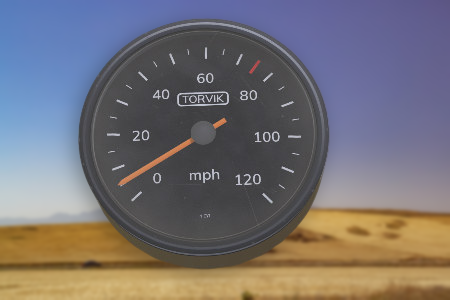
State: 5 mph
